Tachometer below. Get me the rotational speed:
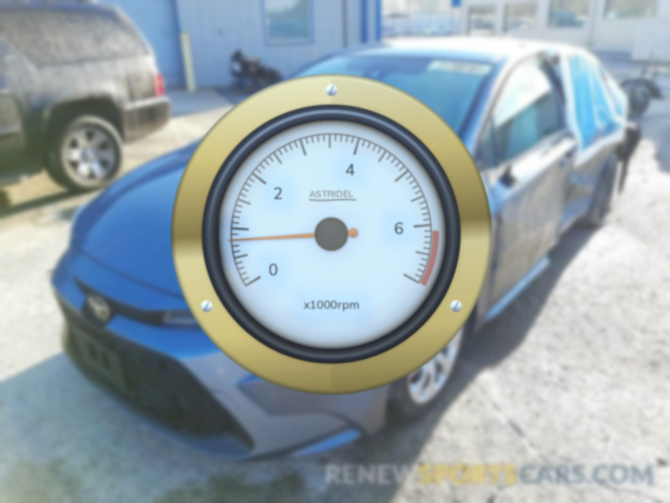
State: 800 rpm
